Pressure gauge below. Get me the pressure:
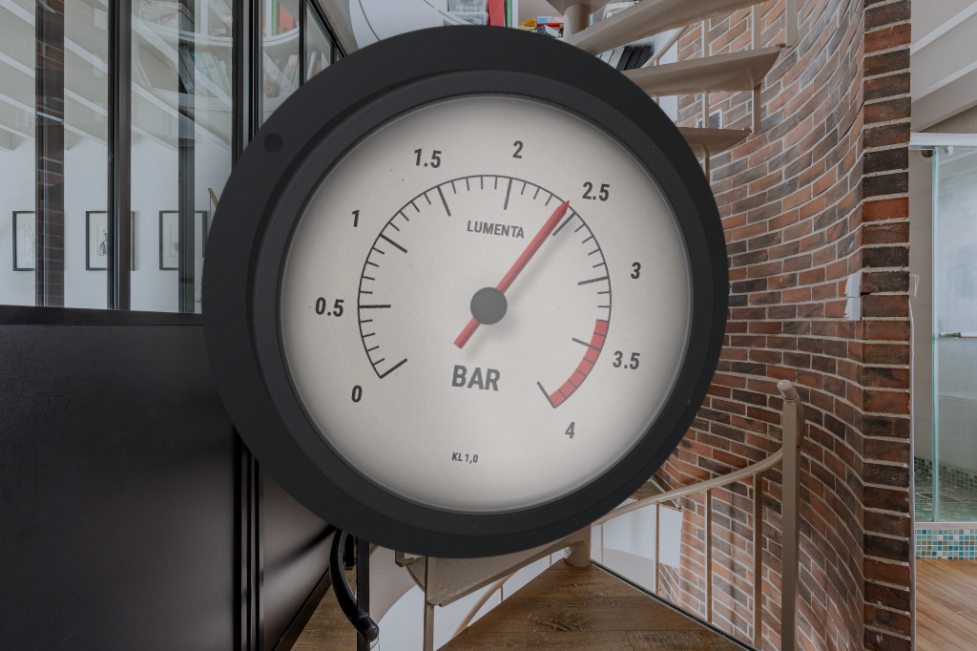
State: 2.4 bar
